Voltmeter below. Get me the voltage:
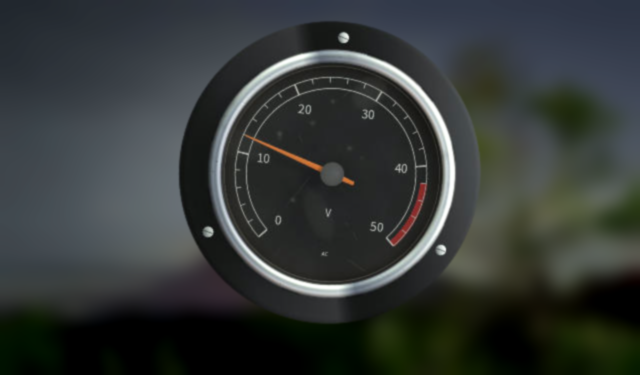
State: 12 V
